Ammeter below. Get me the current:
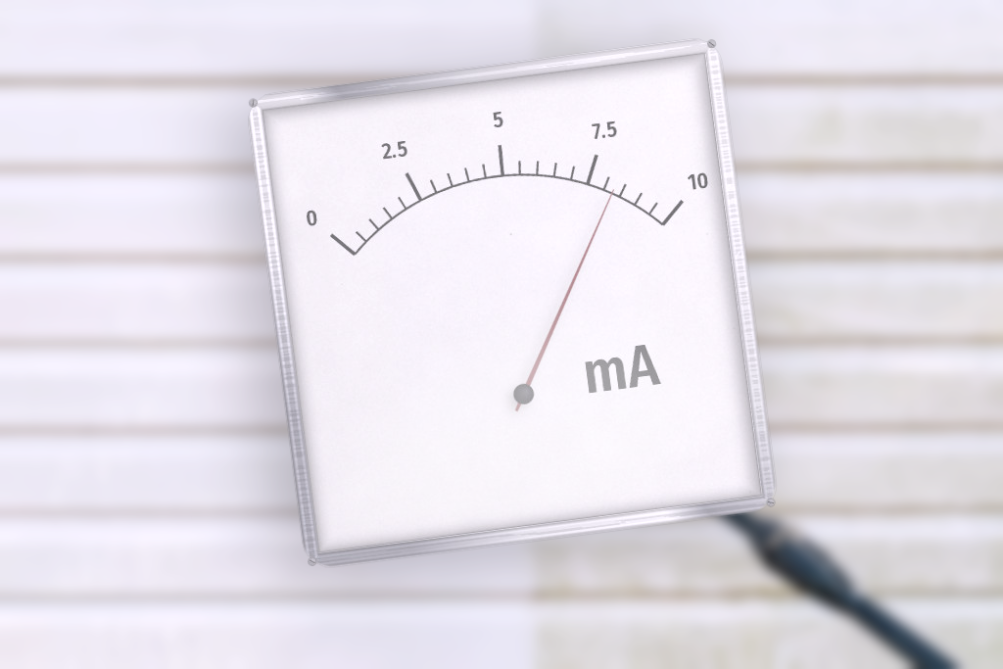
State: 8.25 mA
